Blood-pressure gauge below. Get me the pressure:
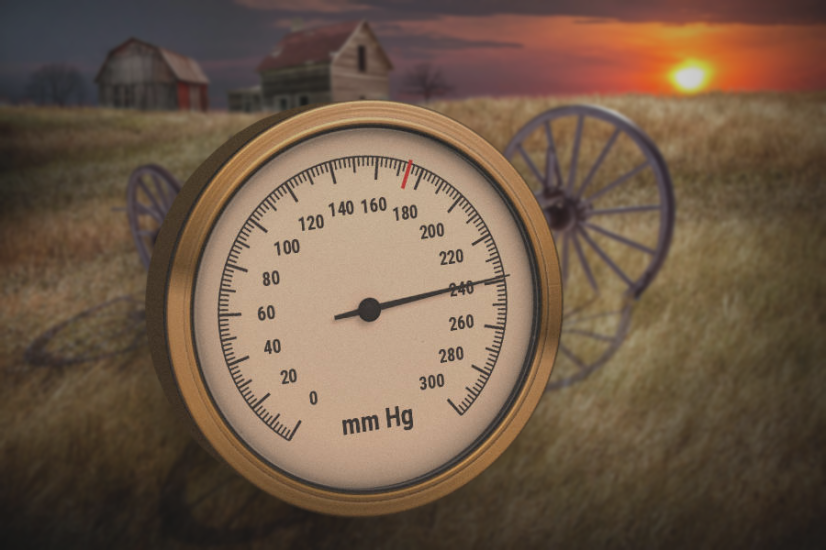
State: 238 mmHg
